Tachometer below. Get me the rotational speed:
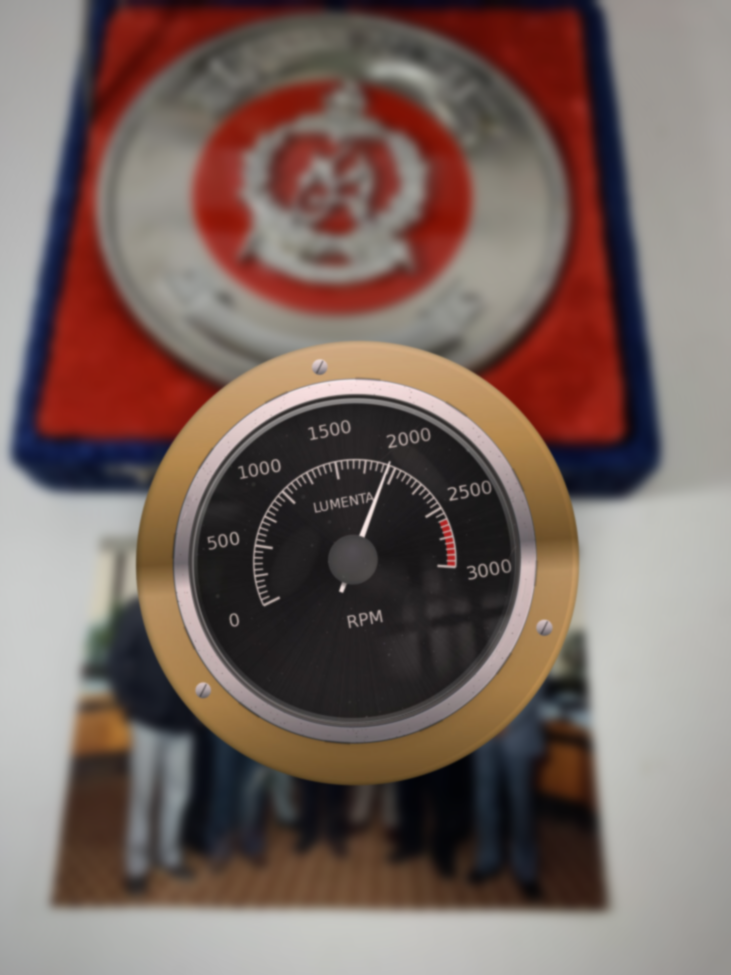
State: 1950 rpm
